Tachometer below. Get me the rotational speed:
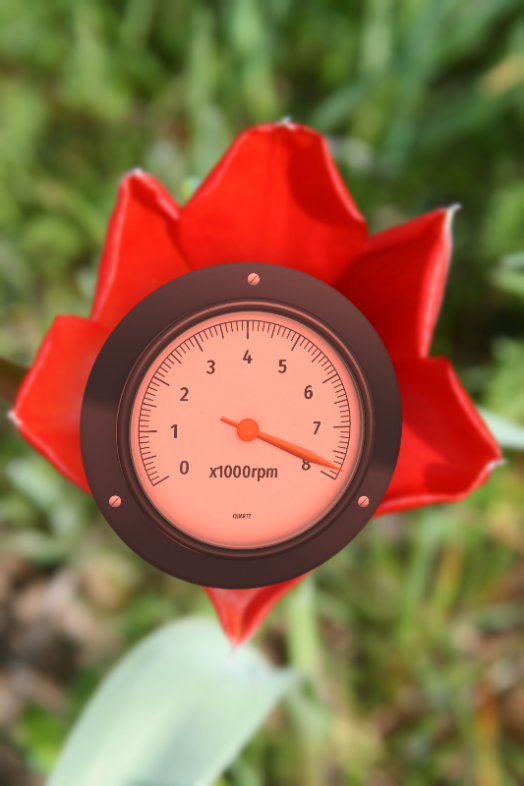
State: 7800 rpm
